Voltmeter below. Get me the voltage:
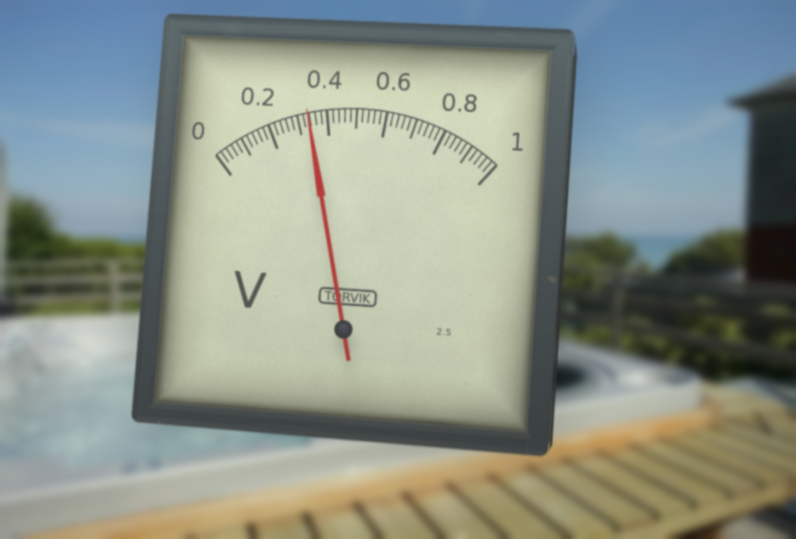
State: 0.34 V
